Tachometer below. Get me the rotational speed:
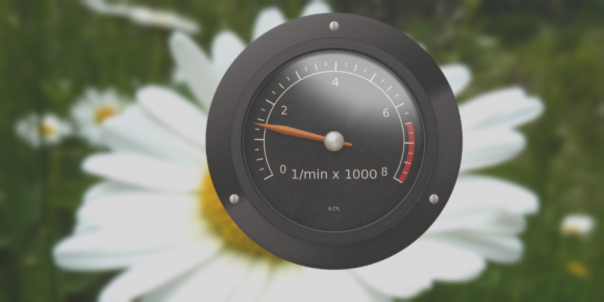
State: 1375 rpm
